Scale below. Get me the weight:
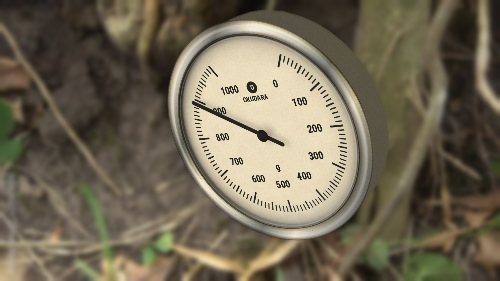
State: 900 g
